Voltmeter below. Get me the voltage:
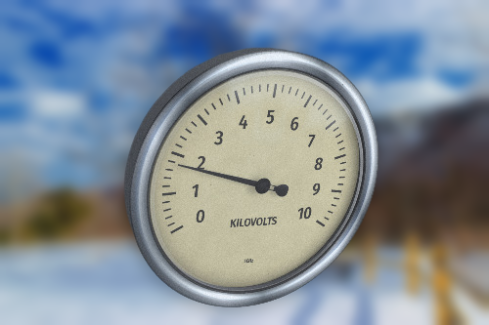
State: 1.8 kV
